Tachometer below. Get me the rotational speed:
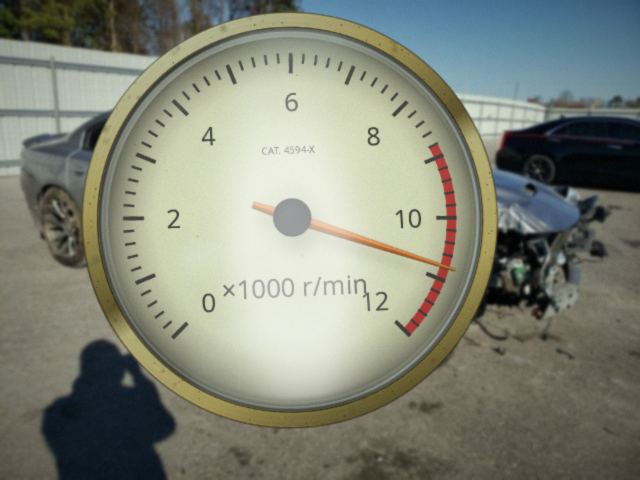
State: 10800 rpm
